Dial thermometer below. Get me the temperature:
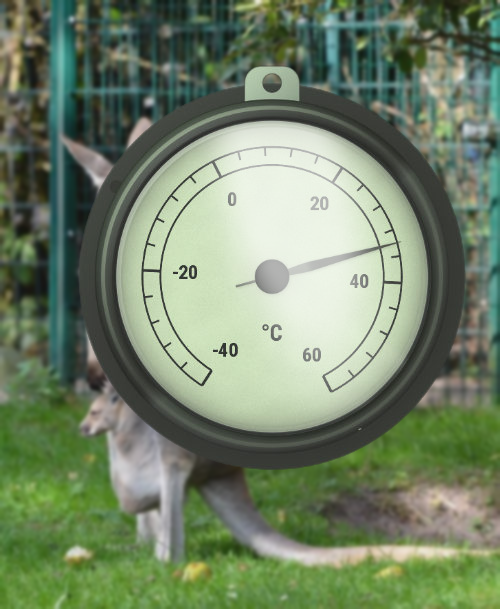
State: 34 °C
